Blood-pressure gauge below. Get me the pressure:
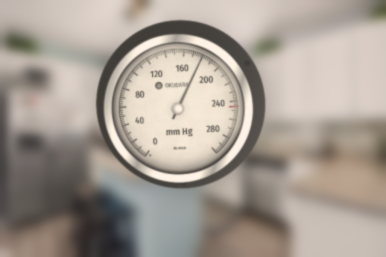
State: 180 mmHg
